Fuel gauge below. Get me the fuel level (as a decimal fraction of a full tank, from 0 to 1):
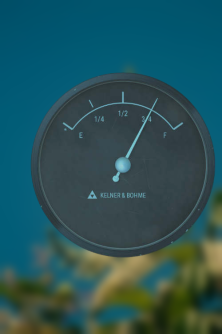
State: 0.75
